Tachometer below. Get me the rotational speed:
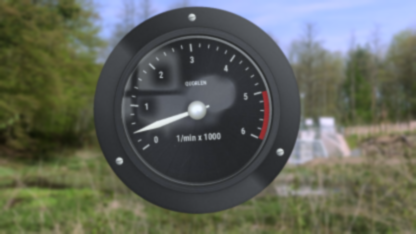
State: 400 rpm
